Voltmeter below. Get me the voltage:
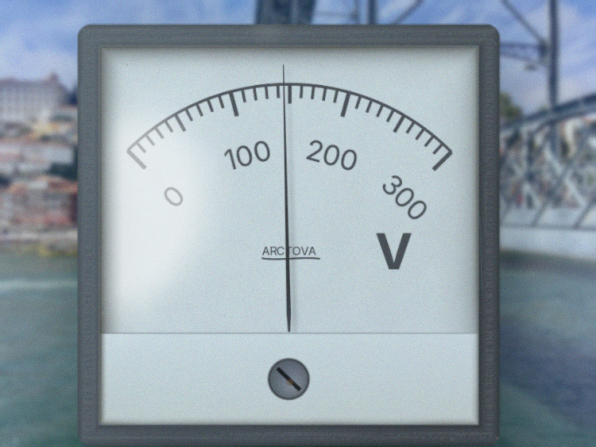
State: 145 V
